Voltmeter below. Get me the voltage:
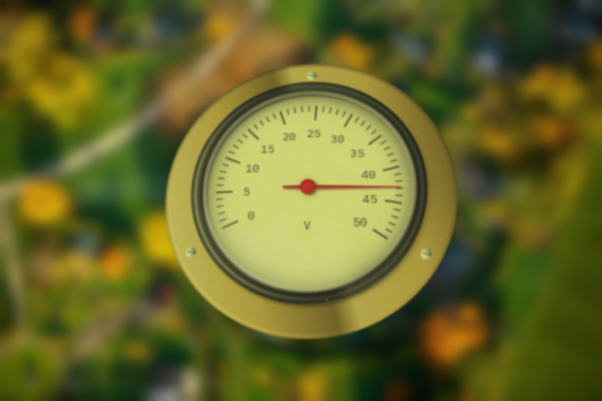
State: 43 V
